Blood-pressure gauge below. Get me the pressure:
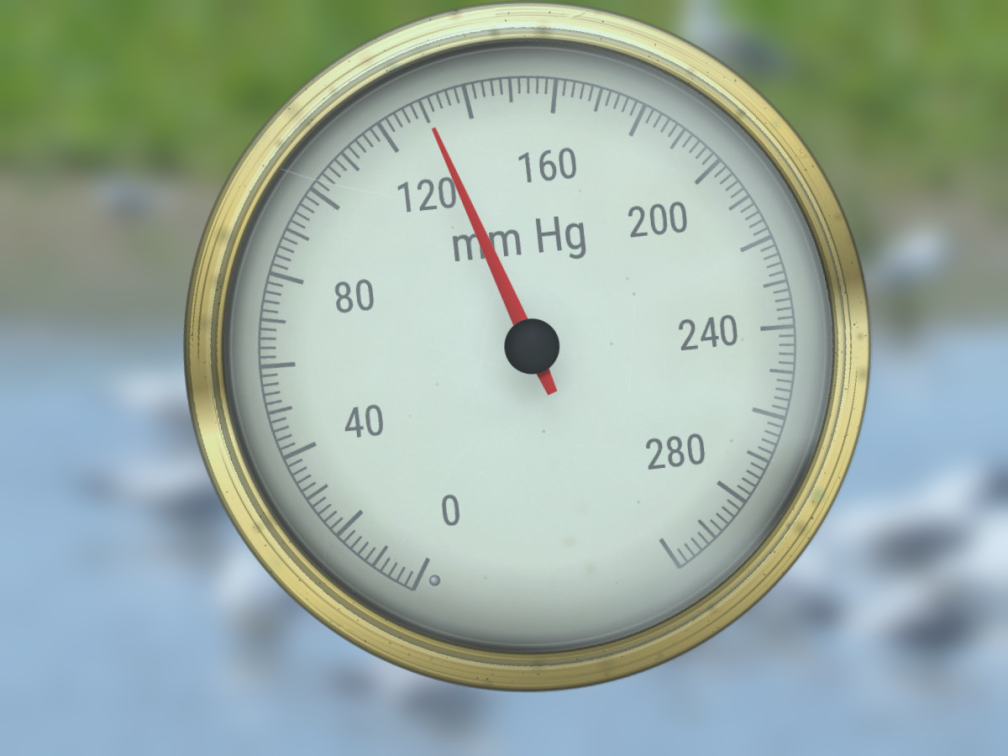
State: 130 mmHg
